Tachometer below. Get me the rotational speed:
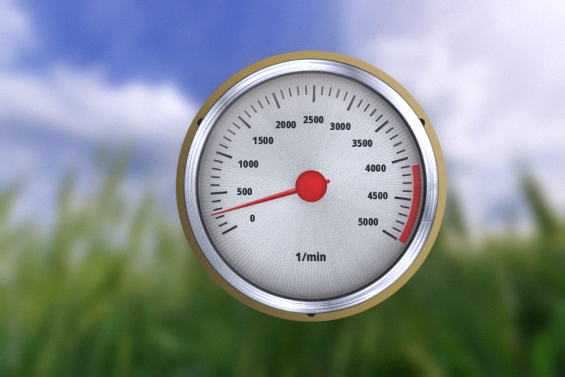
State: 250 rpm
